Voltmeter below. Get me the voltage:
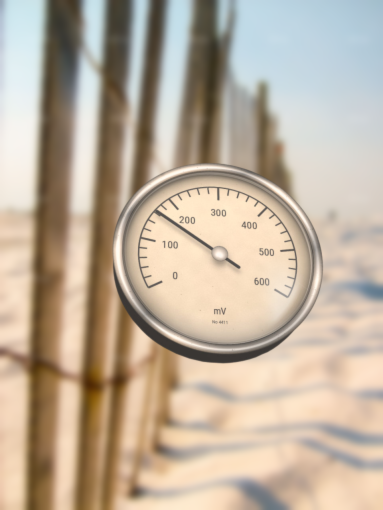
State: 160 mV
